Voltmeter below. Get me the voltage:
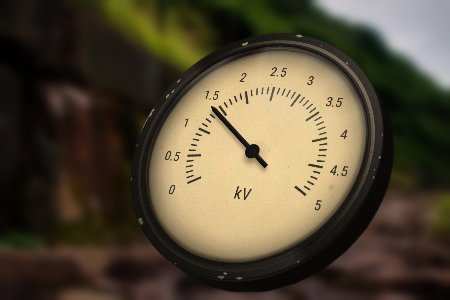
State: 1.4 kV
